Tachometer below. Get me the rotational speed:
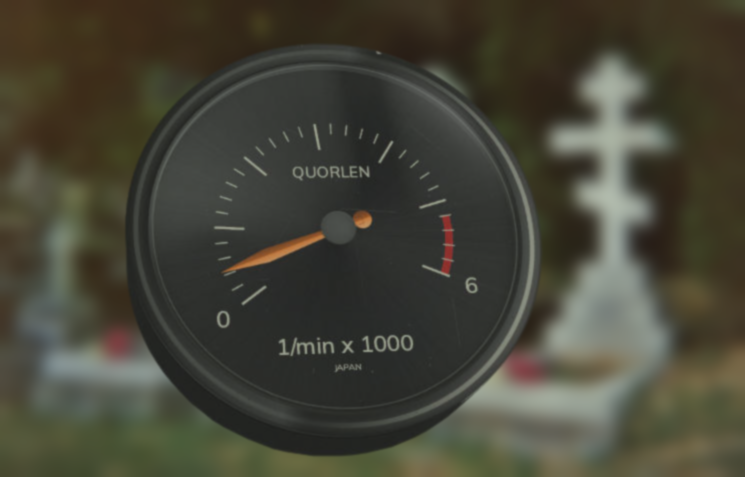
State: 400 rpm
